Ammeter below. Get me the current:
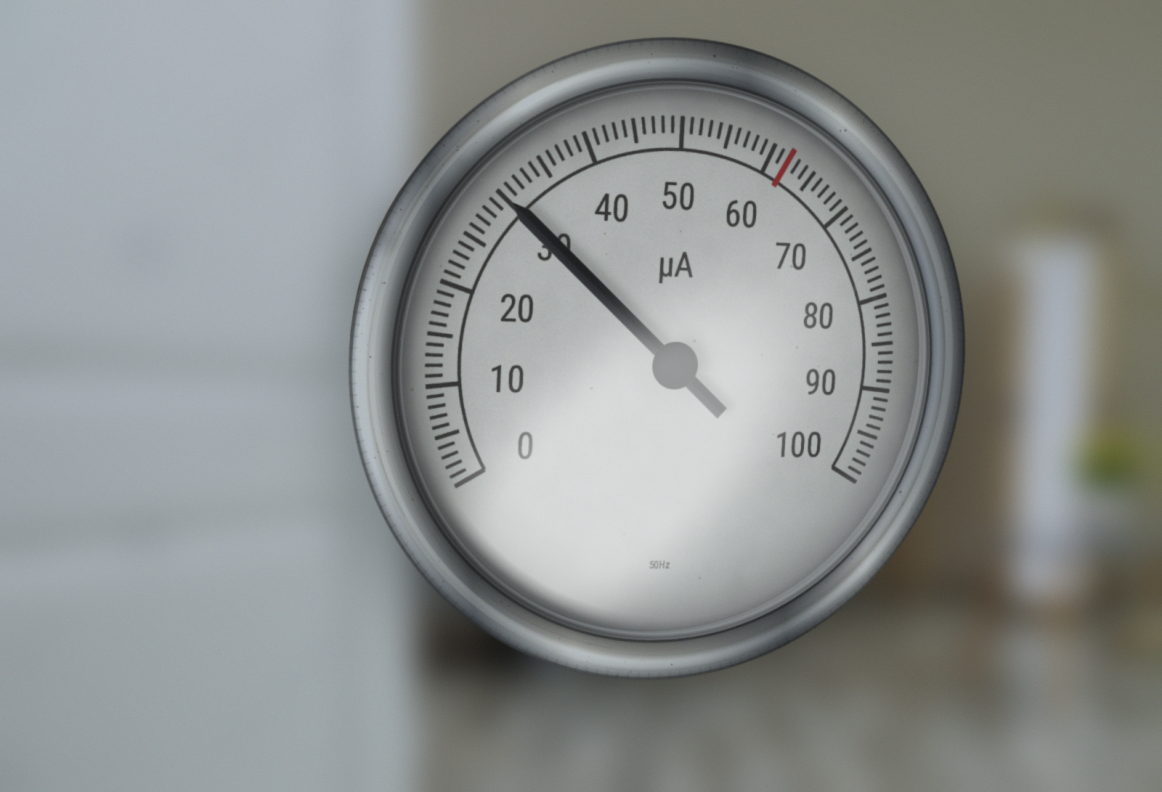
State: 30 µA
